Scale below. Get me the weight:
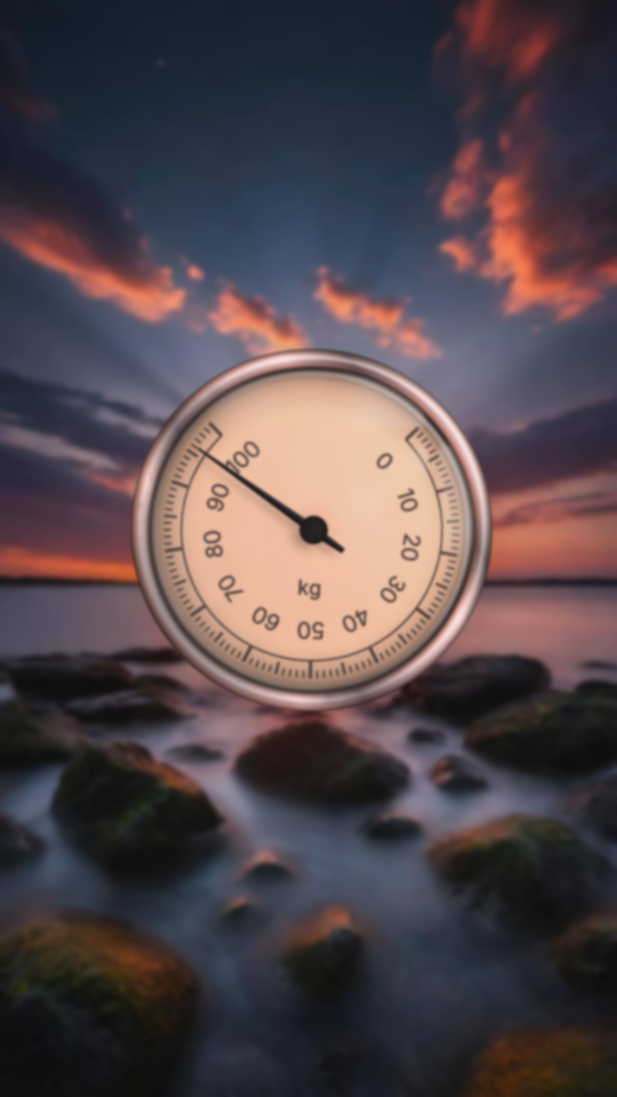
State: 96 kg
